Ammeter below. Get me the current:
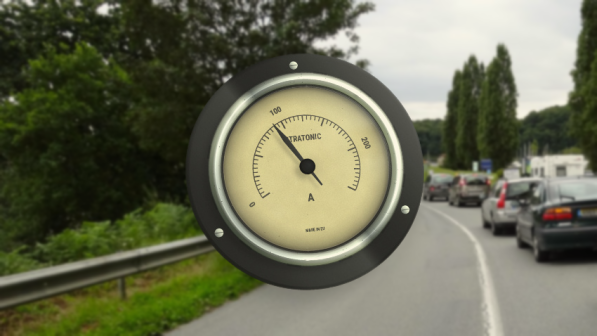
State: 90 A
